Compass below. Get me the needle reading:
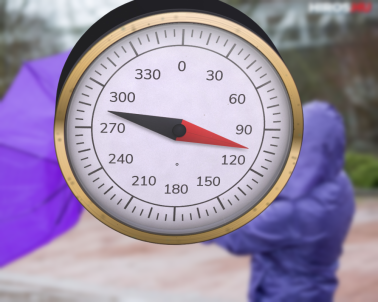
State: 105 °
